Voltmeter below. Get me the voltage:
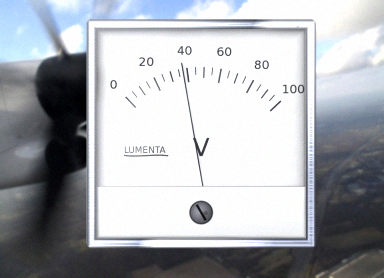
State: 37.5 V
